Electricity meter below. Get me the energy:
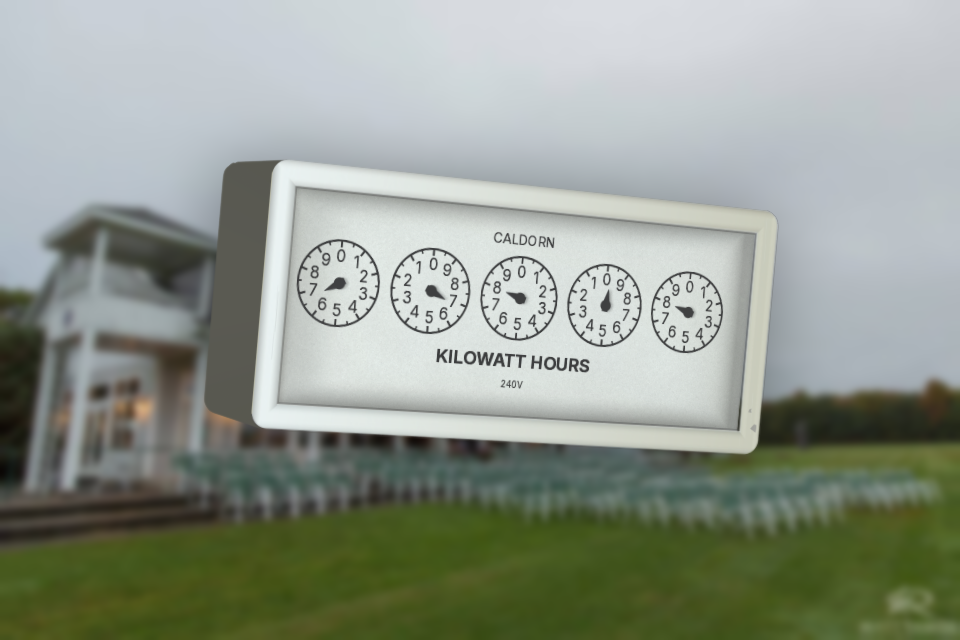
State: 66798 kWh
